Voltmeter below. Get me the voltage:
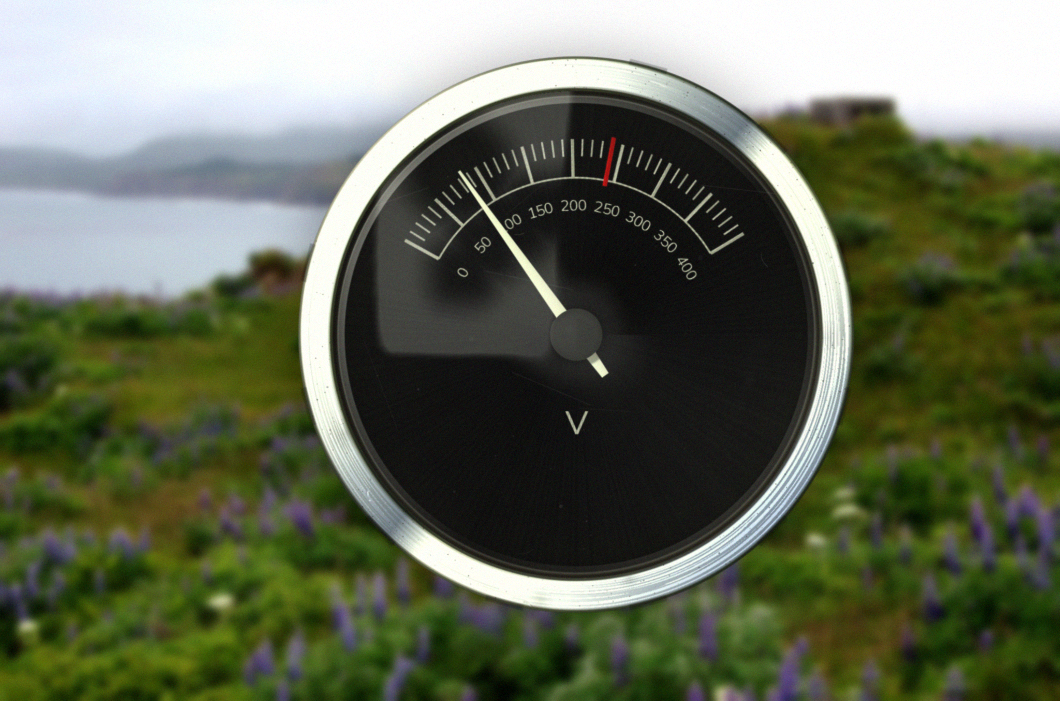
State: 85 V
